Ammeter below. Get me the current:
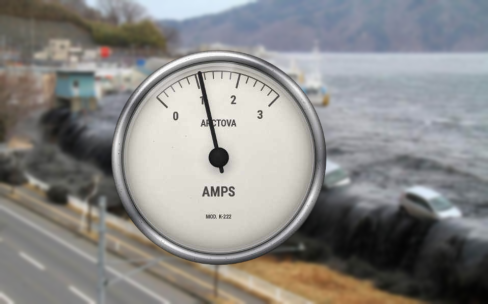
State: 1.1 A
